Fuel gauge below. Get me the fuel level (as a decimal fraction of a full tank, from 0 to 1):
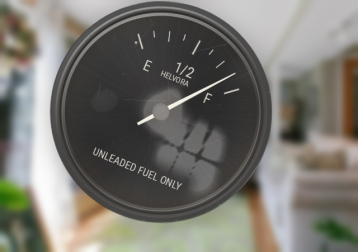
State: 0.875
